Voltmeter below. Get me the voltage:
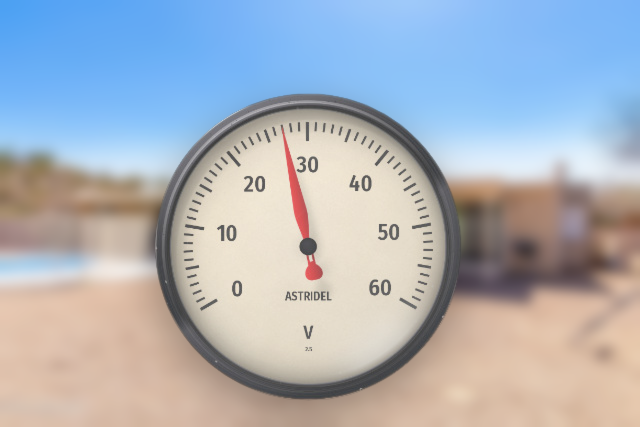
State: 27 V
